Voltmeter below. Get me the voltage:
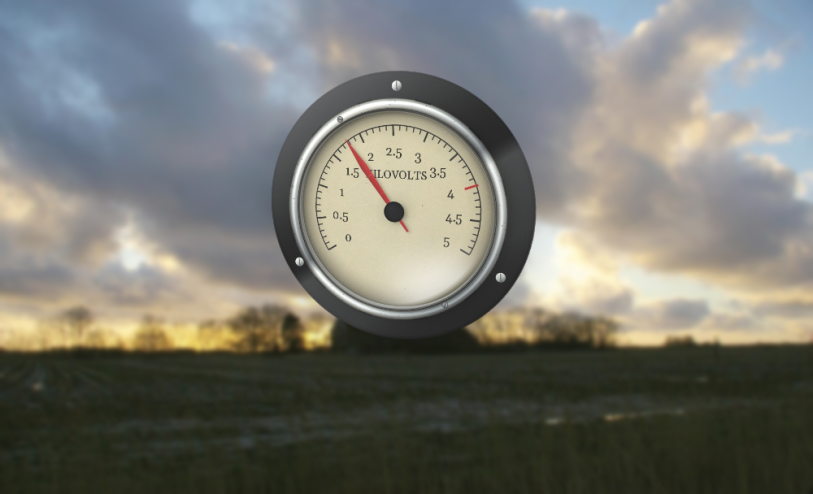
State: 1.8 kV
